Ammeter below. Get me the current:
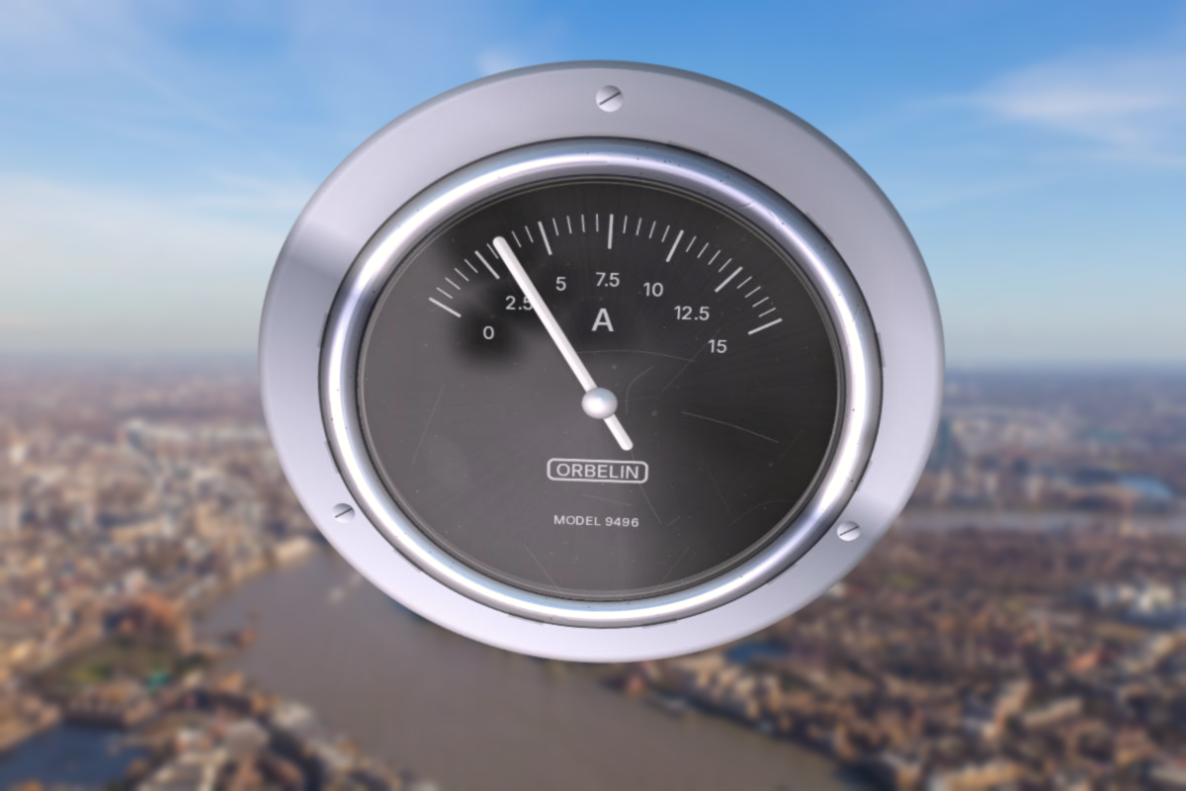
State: 3.5 A
